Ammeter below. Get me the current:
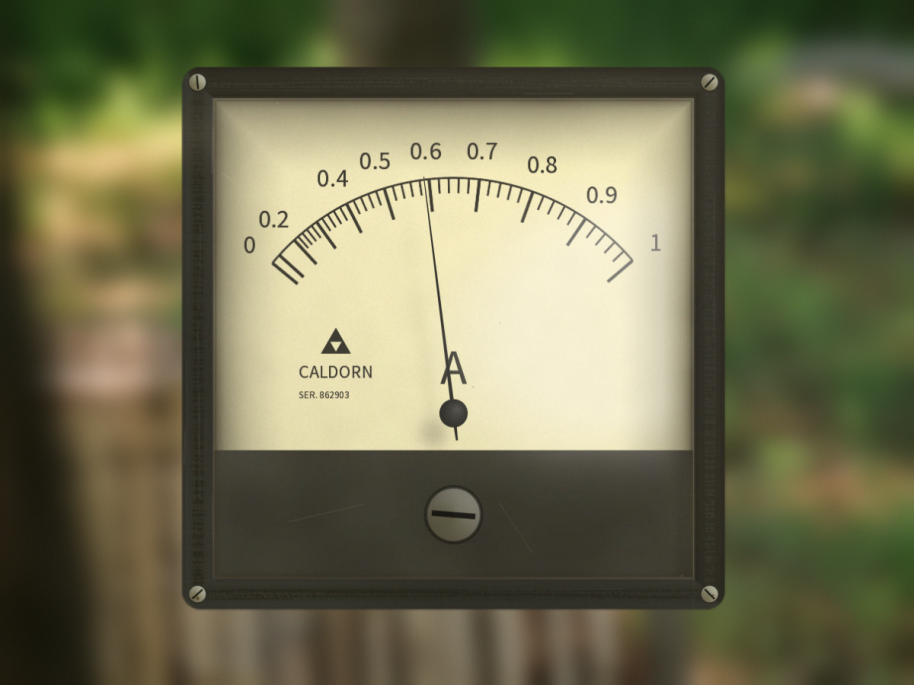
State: 0.59 A
